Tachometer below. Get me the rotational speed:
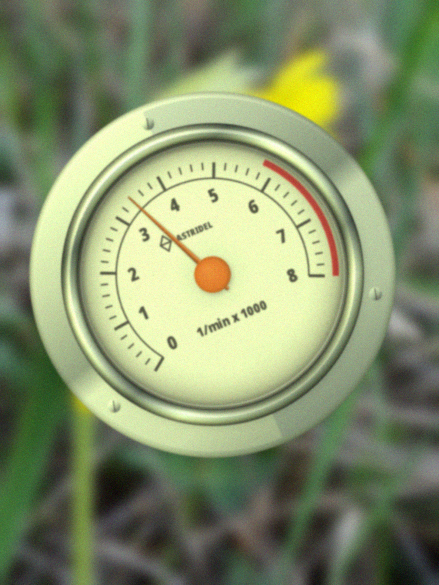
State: 3400 rpm
